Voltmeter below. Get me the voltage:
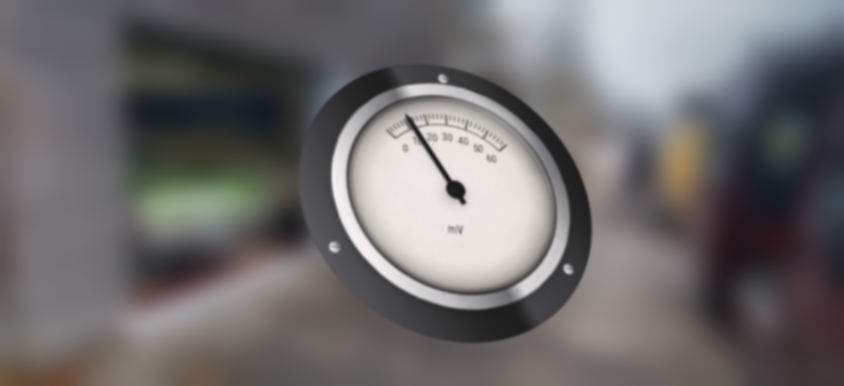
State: 10 mV
